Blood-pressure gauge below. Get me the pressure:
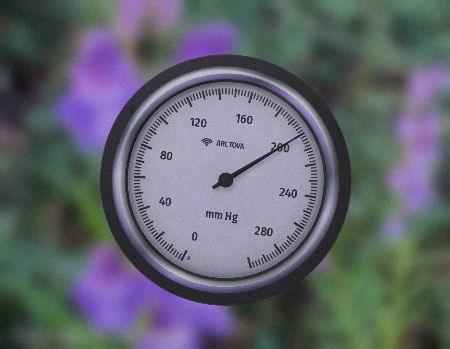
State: 200 mmHg
